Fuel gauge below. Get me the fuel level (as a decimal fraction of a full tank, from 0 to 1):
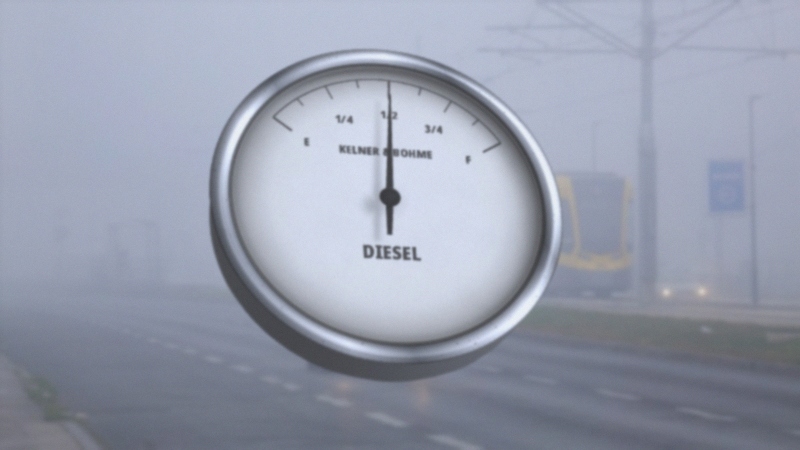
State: 0.5
